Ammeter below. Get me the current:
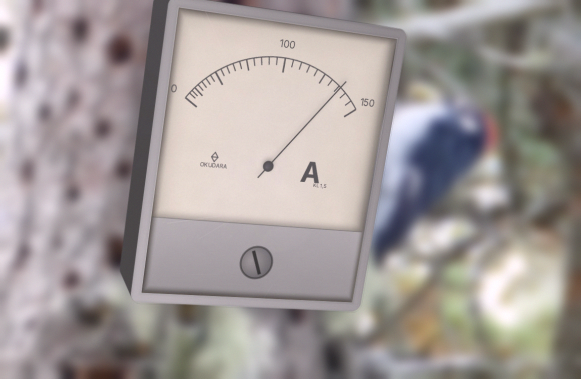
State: 135 A
